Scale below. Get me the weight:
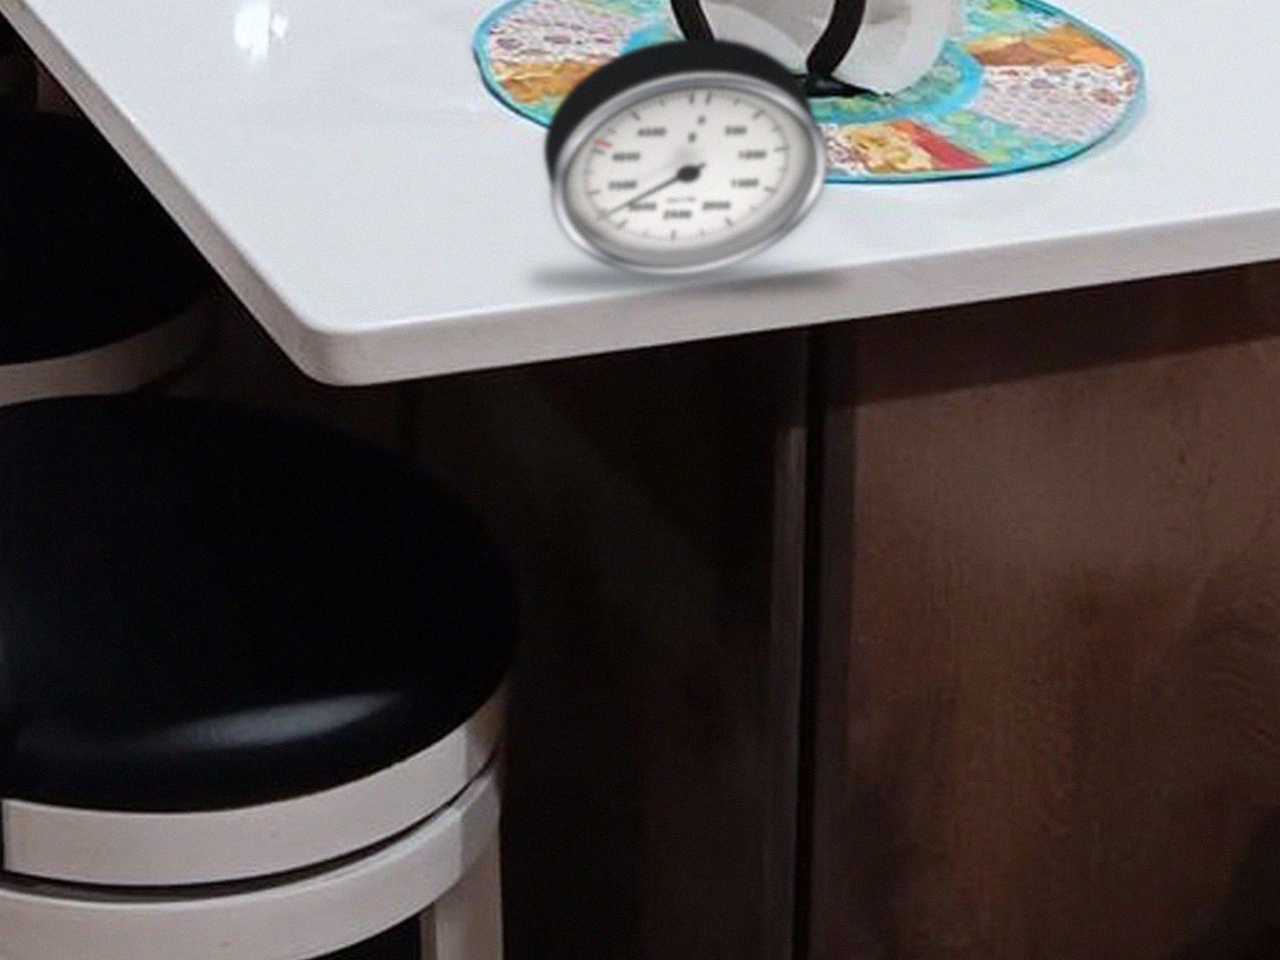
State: 3250 g
